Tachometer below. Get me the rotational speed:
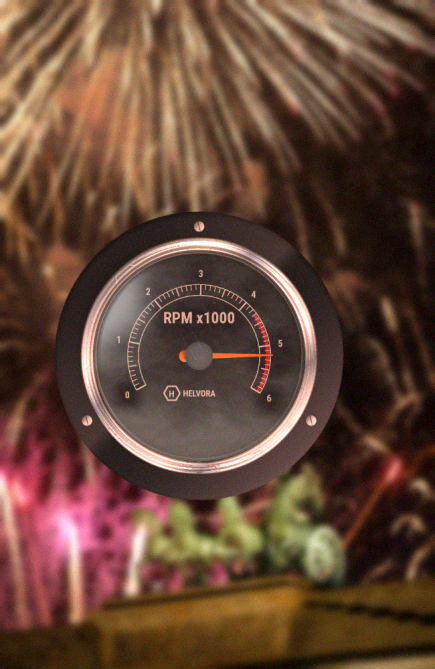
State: 5200 rpm
